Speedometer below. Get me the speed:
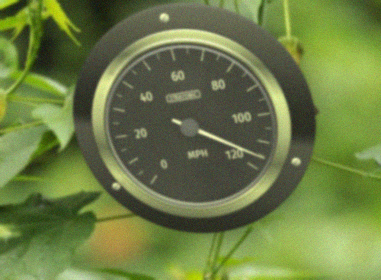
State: 115 mph
